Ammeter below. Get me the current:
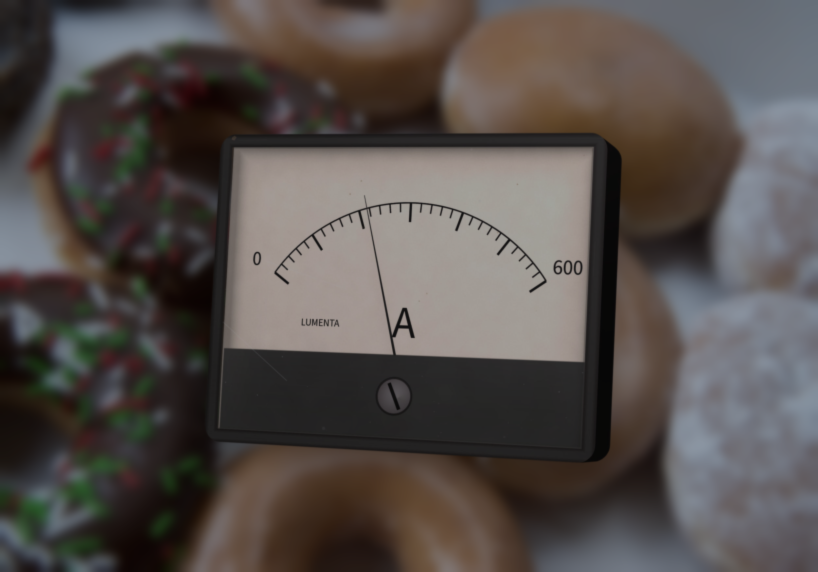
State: 220 A
